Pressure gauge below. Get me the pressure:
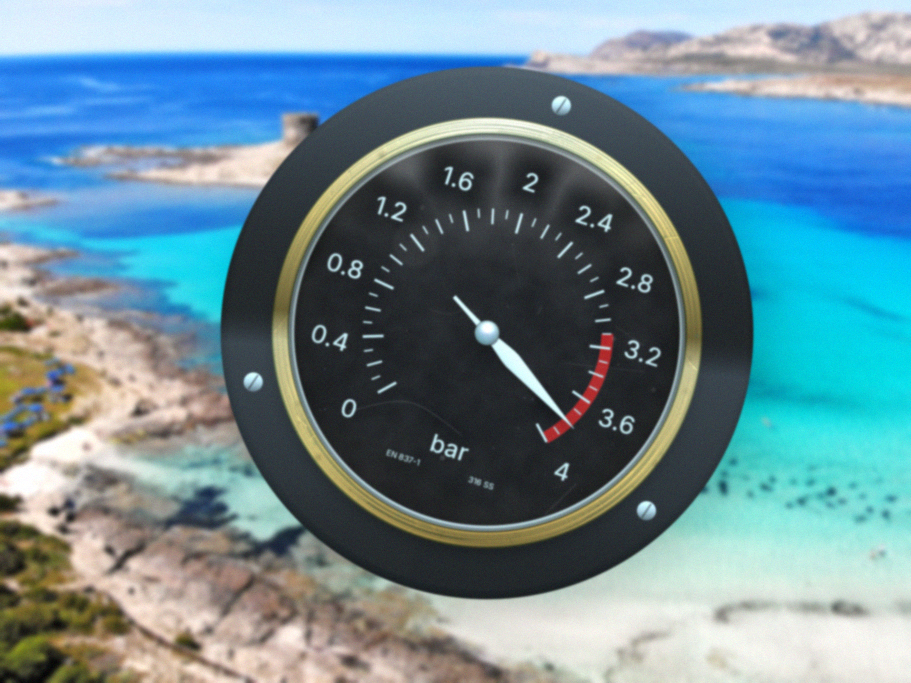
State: 3.8 bar
